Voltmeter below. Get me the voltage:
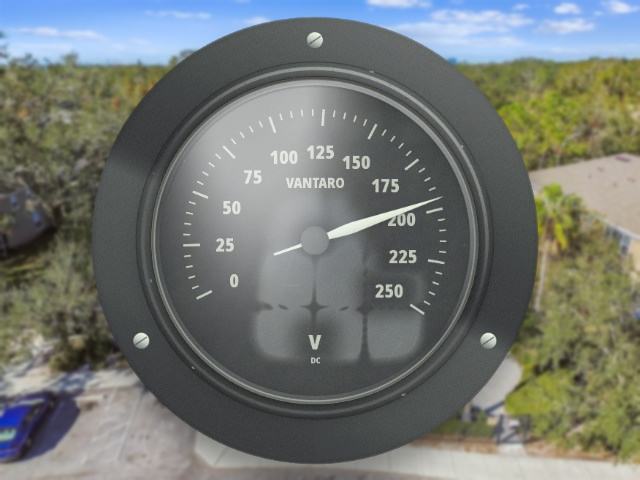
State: 195 V
